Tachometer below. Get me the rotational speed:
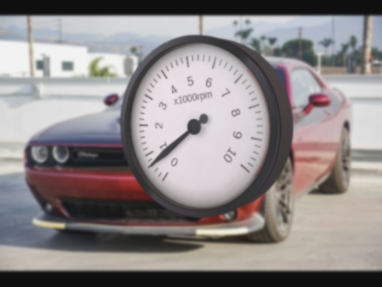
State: 600 rpm
